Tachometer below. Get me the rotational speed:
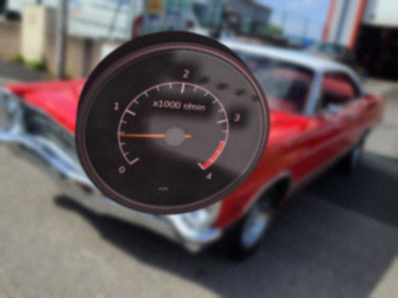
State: 600 rpm
